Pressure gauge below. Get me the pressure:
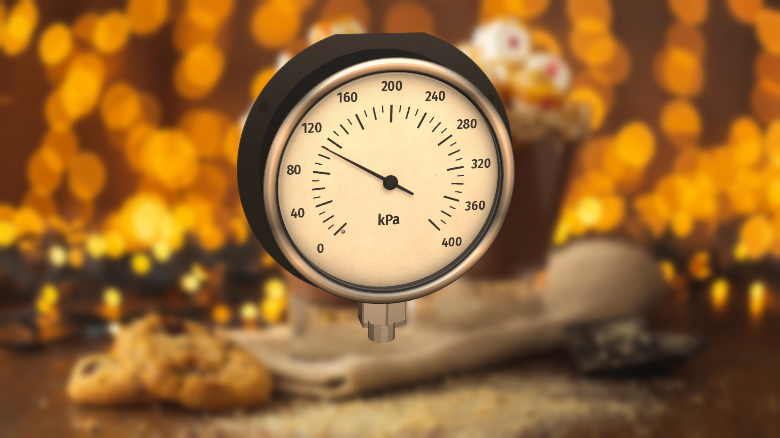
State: 110 kPa
